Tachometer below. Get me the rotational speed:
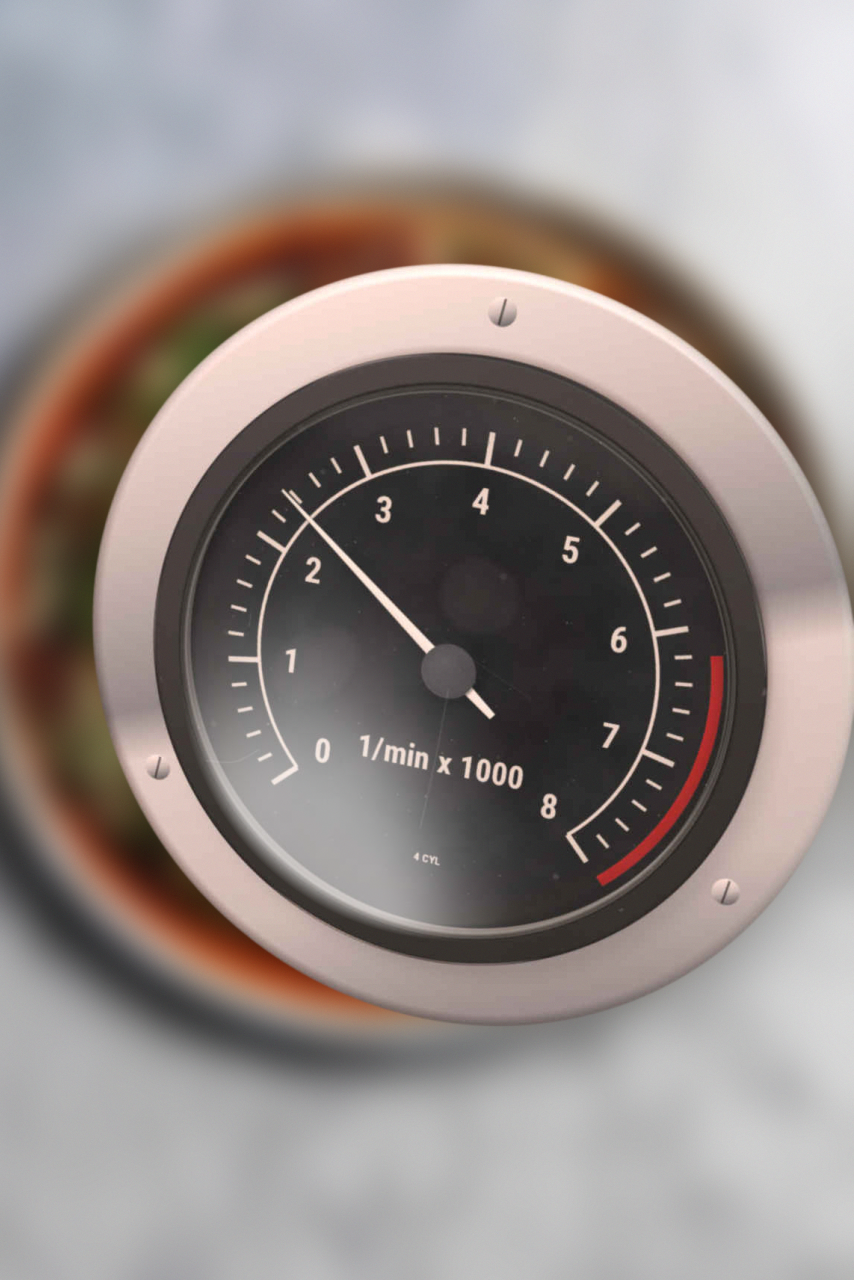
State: 2400 rpm
